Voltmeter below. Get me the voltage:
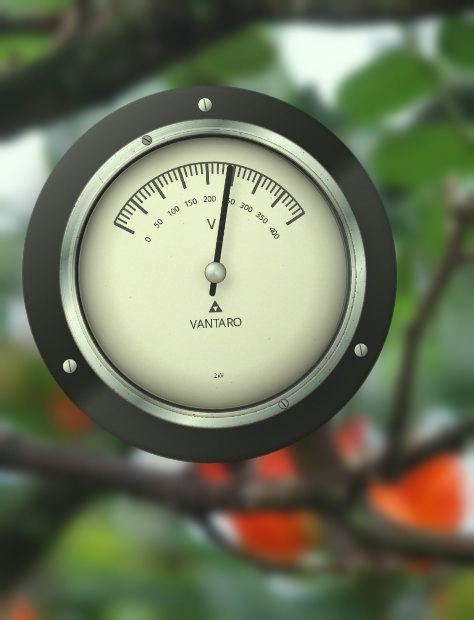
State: 240 V
